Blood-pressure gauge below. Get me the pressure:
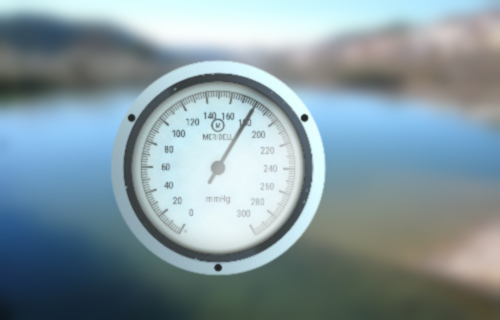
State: 180 mmHg
